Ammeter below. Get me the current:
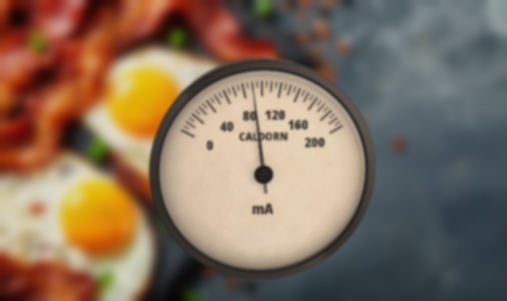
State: 90 mA
